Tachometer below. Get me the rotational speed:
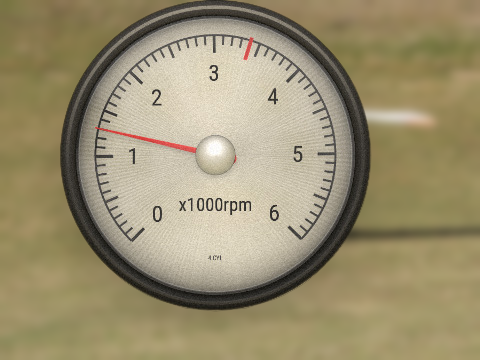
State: 1300 rpm
